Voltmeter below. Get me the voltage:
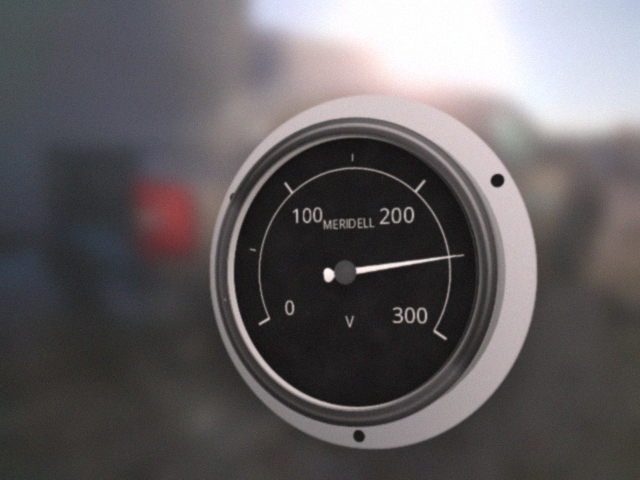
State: 250 V
